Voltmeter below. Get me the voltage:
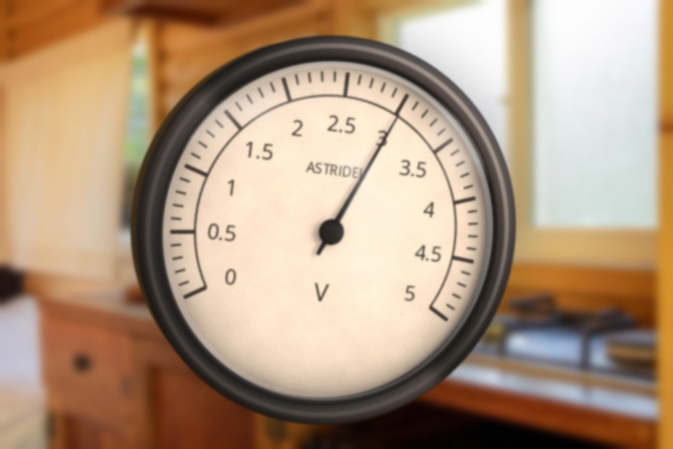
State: 3 V
